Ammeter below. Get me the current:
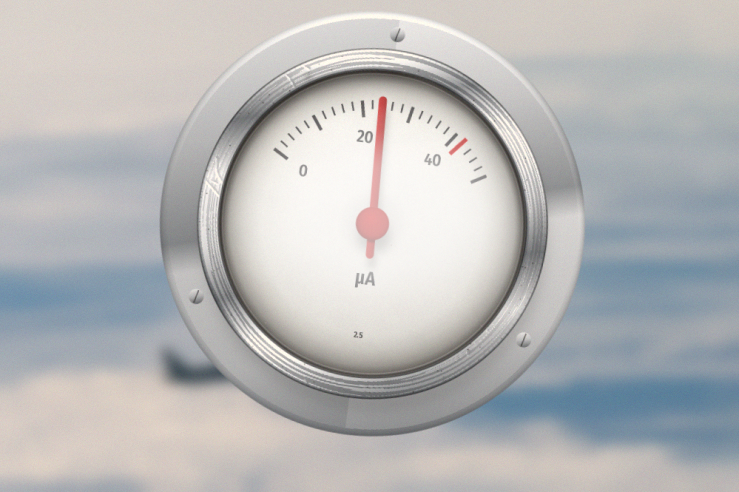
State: 24 µA
